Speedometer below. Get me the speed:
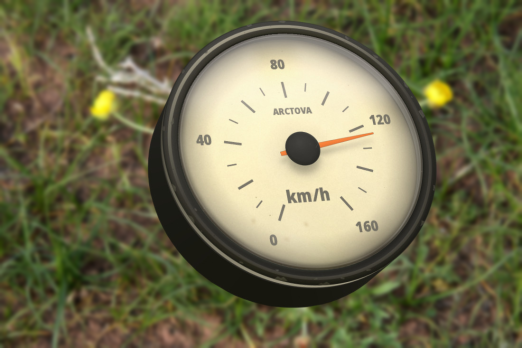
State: 125 km/h
